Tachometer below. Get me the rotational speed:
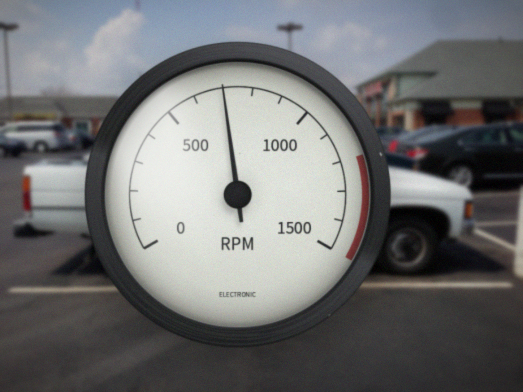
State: 700 rpm
